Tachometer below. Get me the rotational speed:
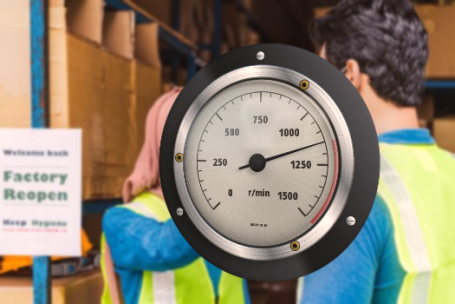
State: 1150 rpm
